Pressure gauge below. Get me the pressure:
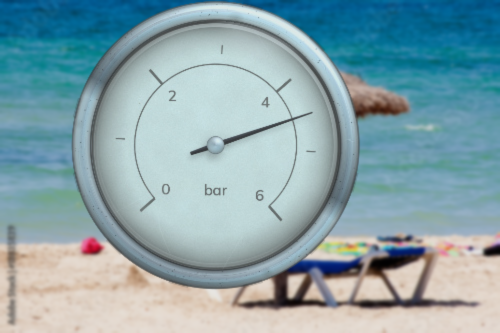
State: 4.5 bar
